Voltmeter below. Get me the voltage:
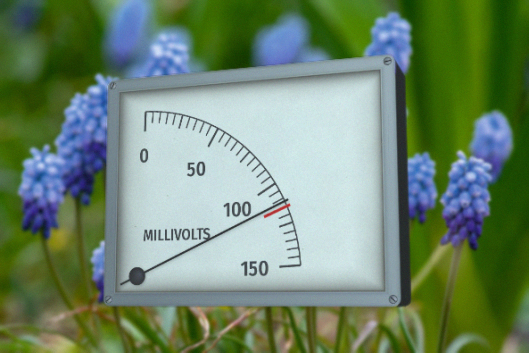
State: 112.5 mV
